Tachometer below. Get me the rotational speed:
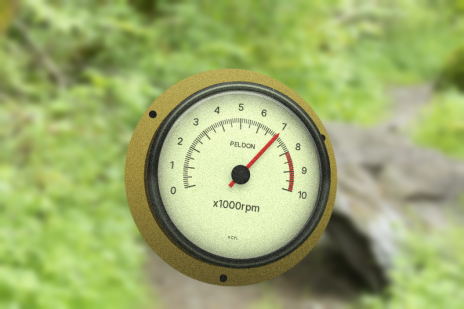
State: 7000 rpm
